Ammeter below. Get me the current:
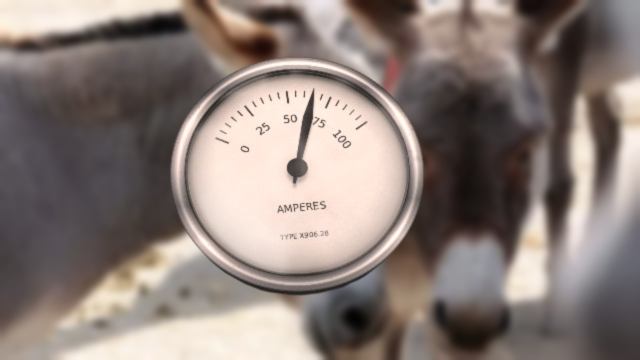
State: 65 A
